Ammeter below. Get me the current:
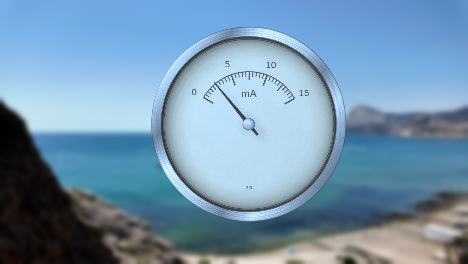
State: 2.5 mA
